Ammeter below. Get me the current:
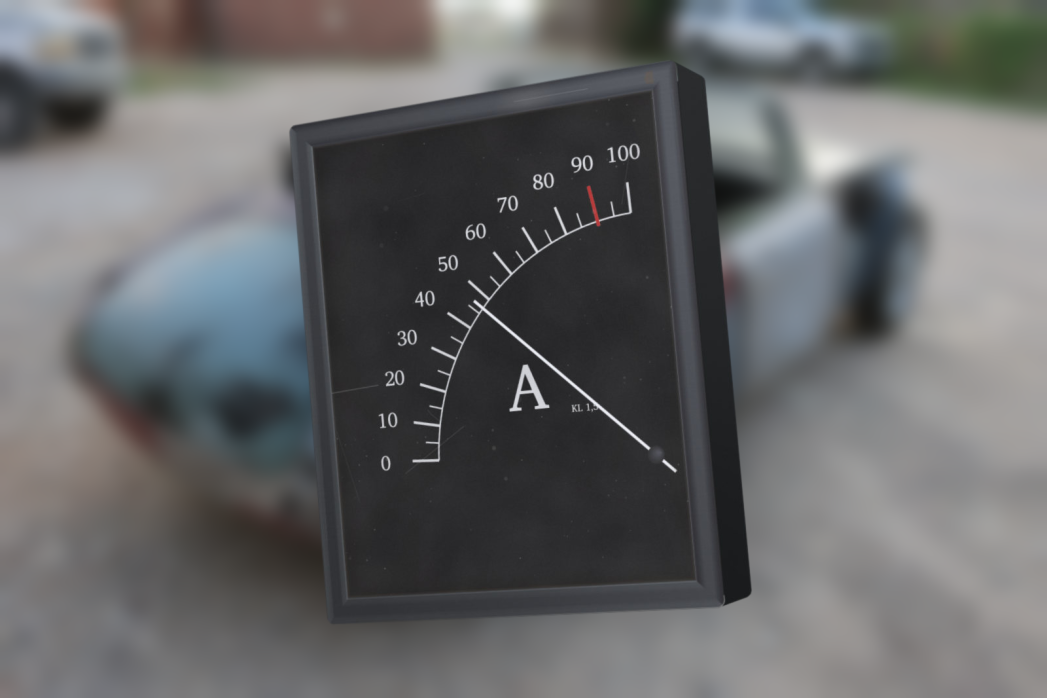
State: 47.5 A
